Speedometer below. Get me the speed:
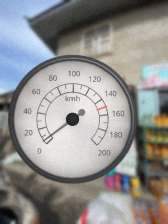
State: 5 km/h
